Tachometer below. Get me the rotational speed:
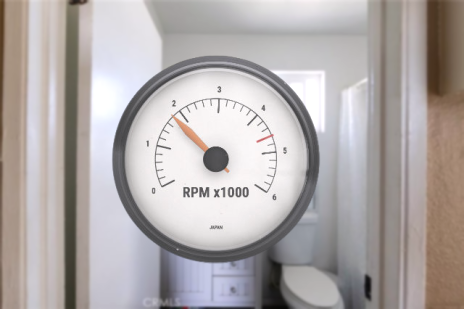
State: 1800 rpm
